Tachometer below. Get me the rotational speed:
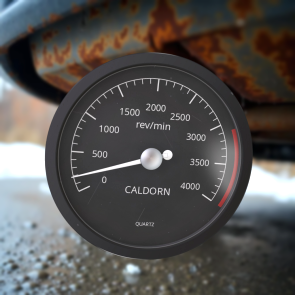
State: 200 rpm
